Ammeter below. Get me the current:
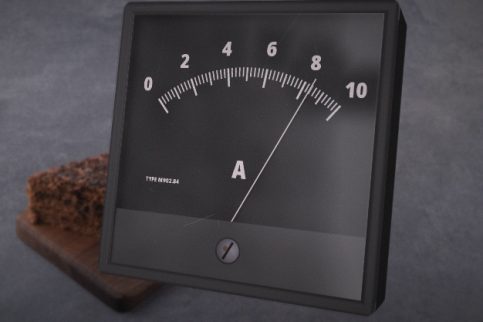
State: 8.4 A
